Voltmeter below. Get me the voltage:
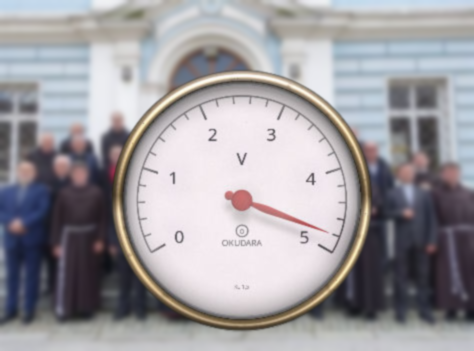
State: 4.8 V
